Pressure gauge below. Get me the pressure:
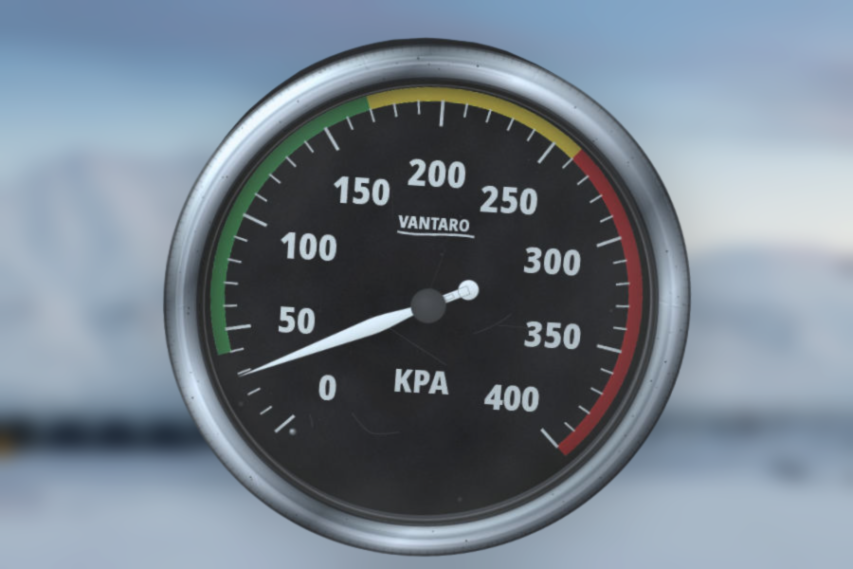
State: 30 kPa
